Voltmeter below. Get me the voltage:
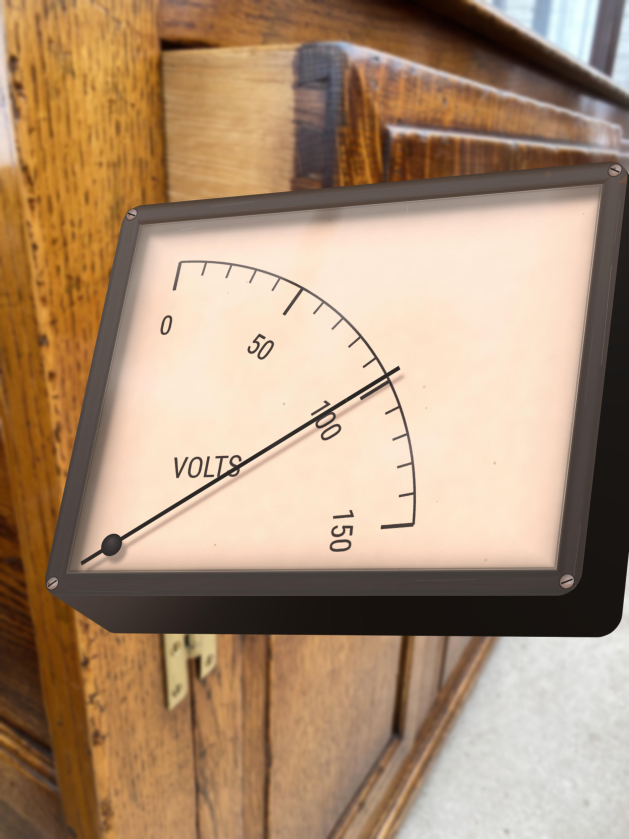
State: 100 V
